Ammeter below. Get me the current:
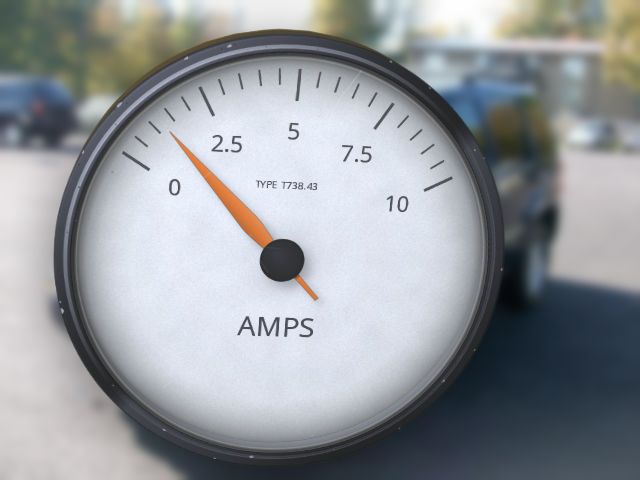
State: 1.25 A
